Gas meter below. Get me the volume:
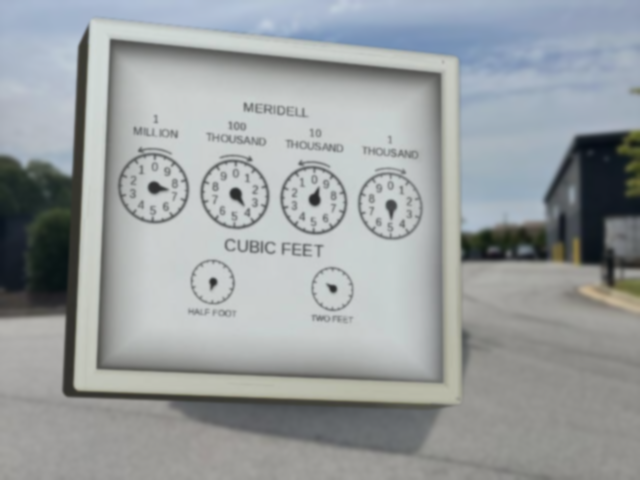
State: 739500 ft³
